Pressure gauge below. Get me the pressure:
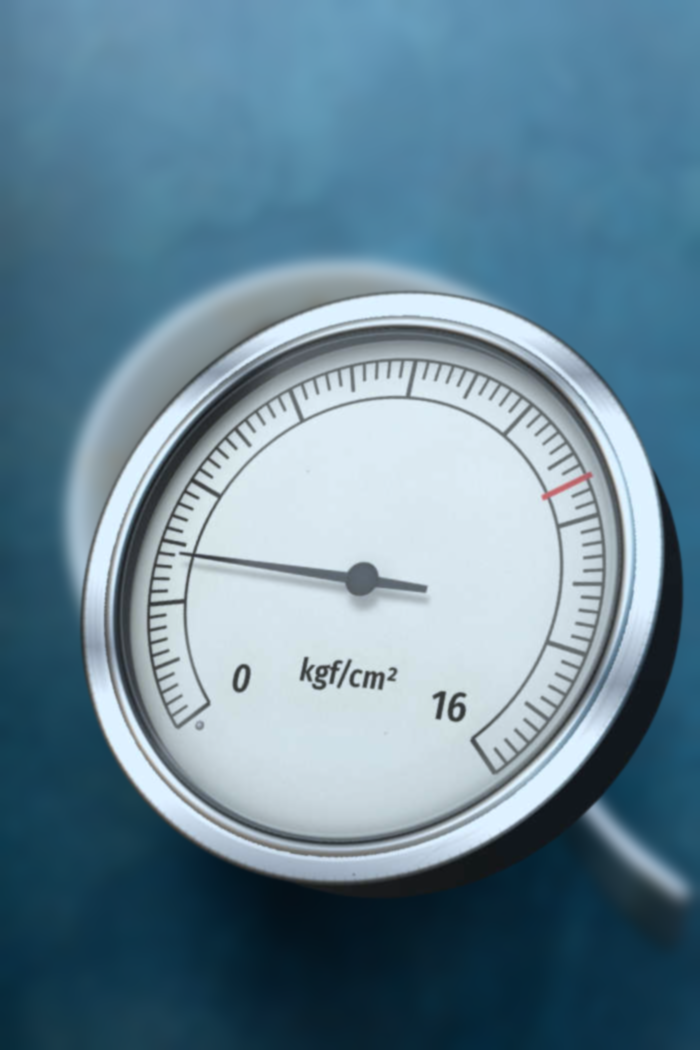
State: 2.8 kg/cm²
